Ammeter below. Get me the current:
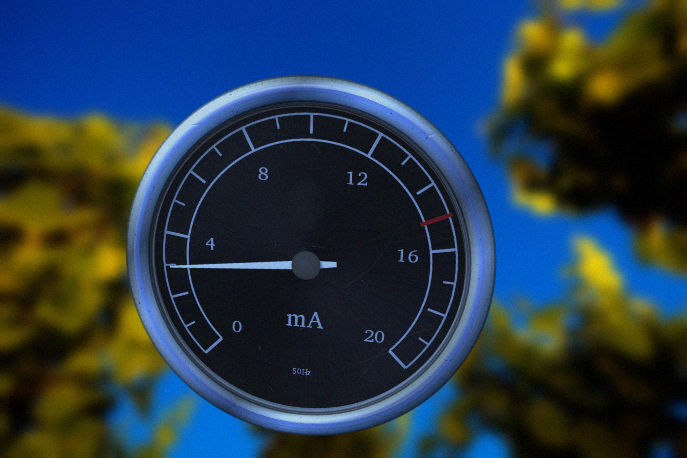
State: 3 mA
